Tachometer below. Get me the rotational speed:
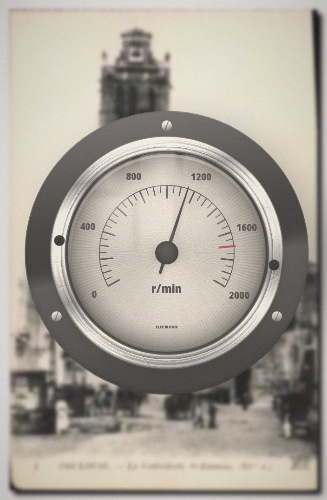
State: 1150 rpm
